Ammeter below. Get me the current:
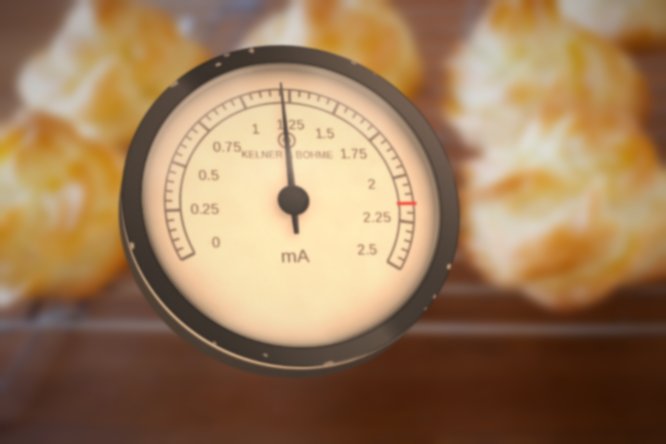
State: 1.2 mA
